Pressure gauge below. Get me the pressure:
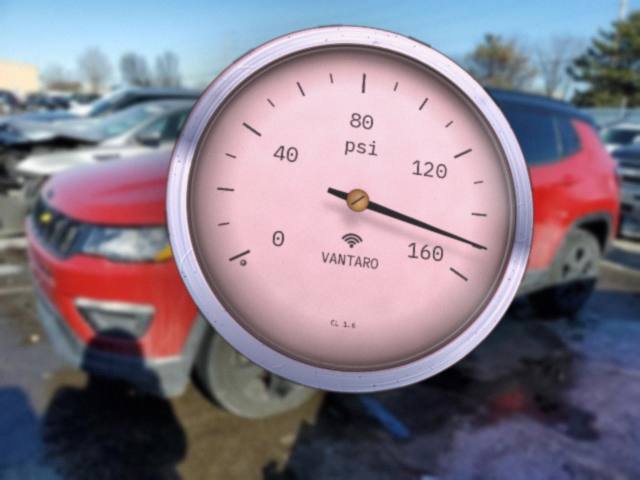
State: 150 psi
